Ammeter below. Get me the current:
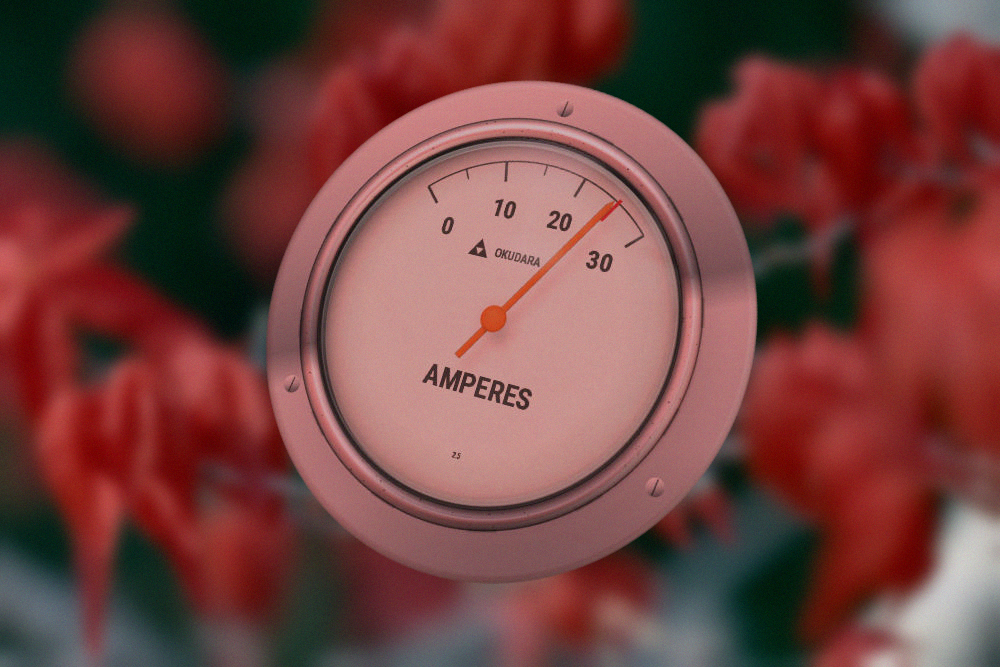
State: 25 A
